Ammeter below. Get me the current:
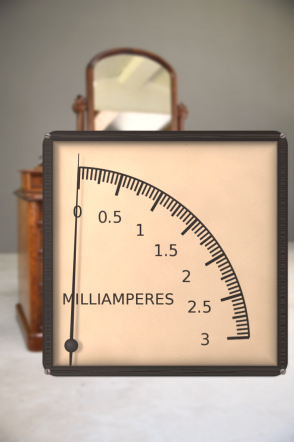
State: 0 mA
